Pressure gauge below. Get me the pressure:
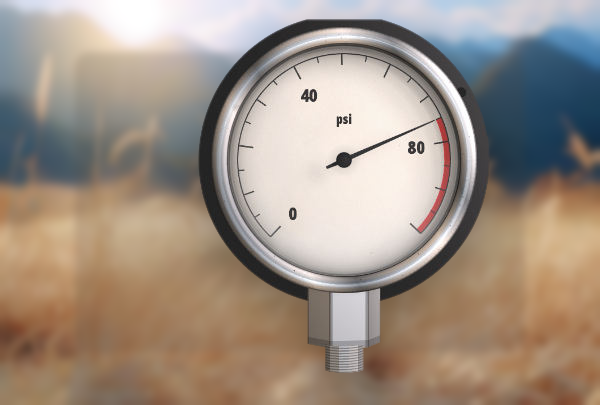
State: 75 psi
